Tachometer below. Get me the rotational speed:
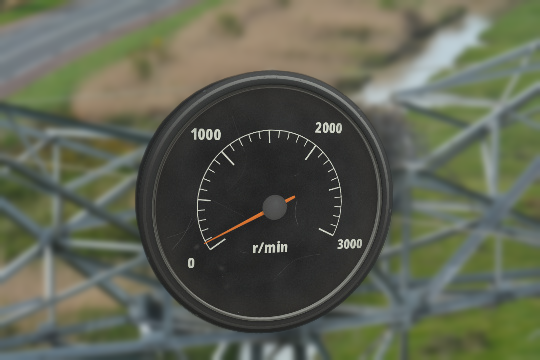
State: 100 rpm
